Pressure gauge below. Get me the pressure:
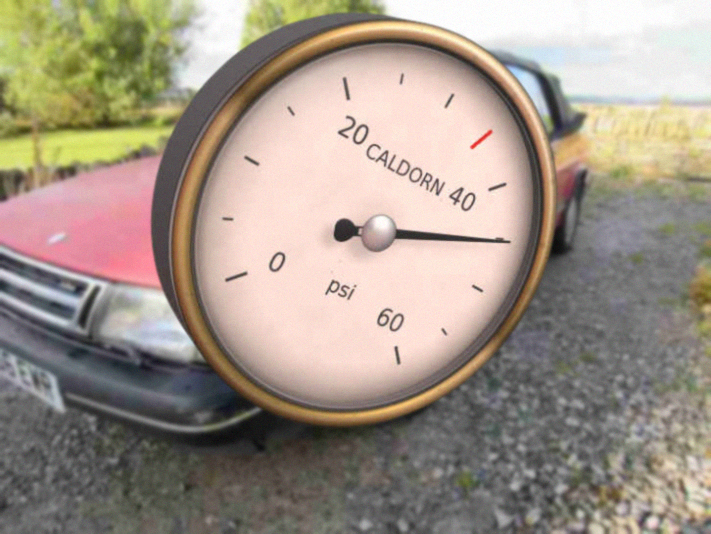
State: 45 psi
